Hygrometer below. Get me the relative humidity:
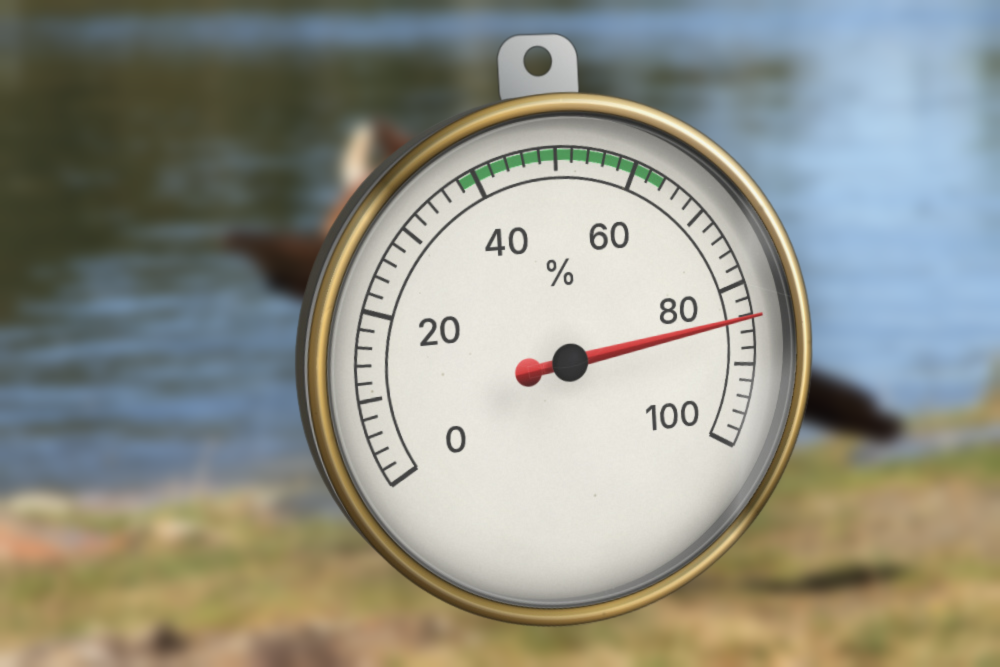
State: 84 %
